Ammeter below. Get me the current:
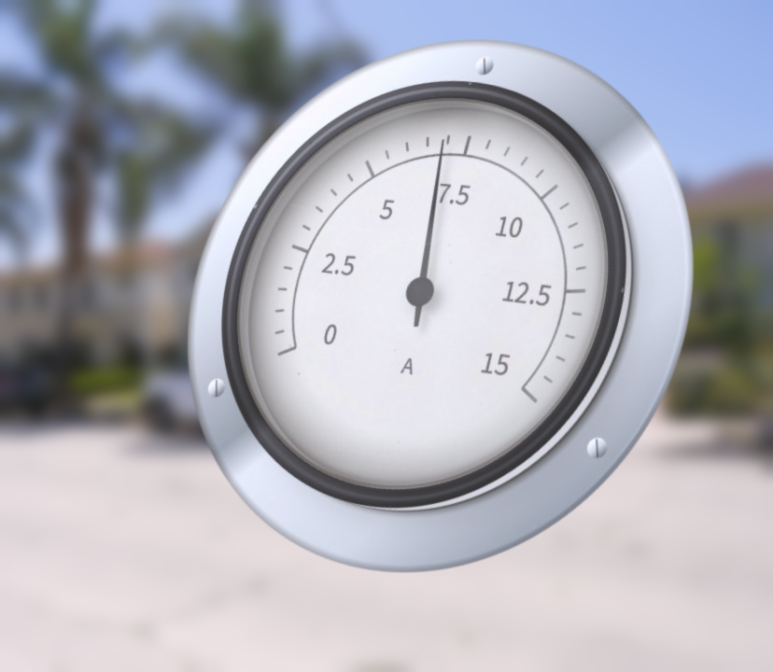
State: 7 A
